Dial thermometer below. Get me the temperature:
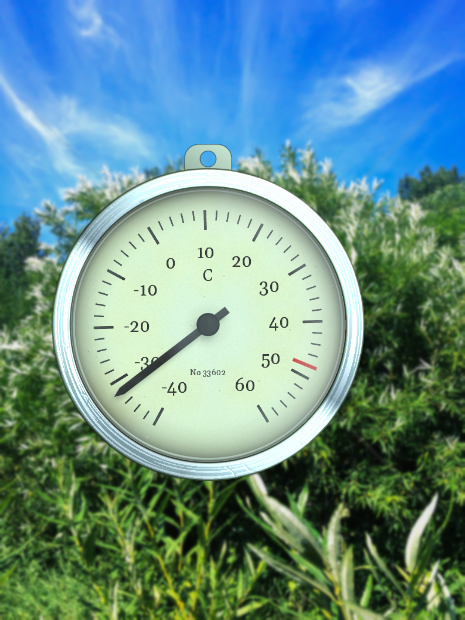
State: -32 °C
